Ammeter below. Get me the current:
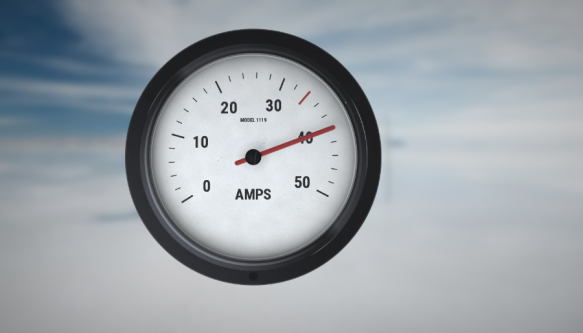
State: 40 A
